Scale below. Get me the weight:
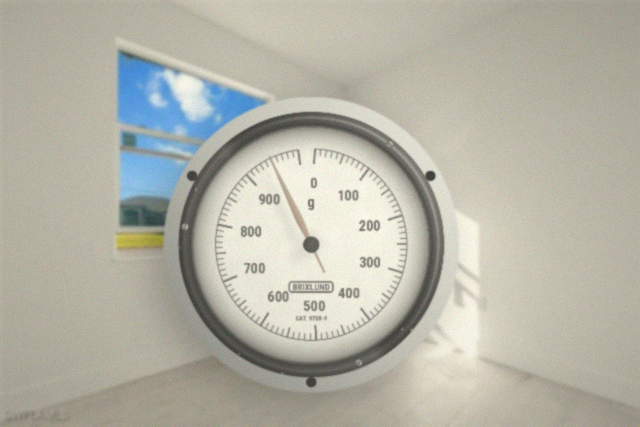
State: 950 g
